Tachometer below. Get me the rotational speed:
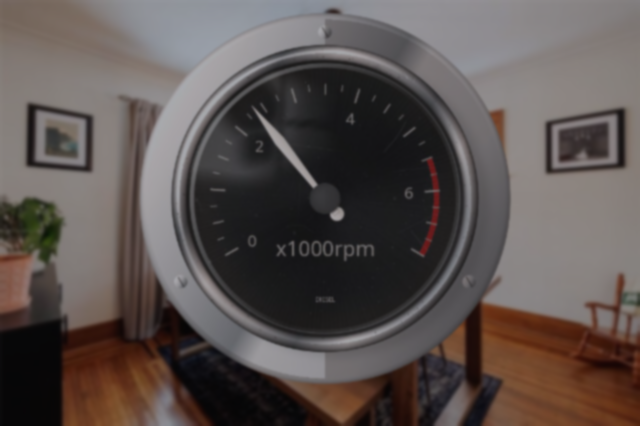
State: 2375 rpm
